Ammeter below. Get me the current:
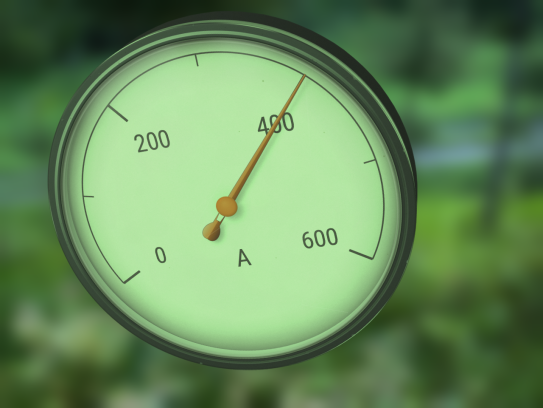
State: 400 A
